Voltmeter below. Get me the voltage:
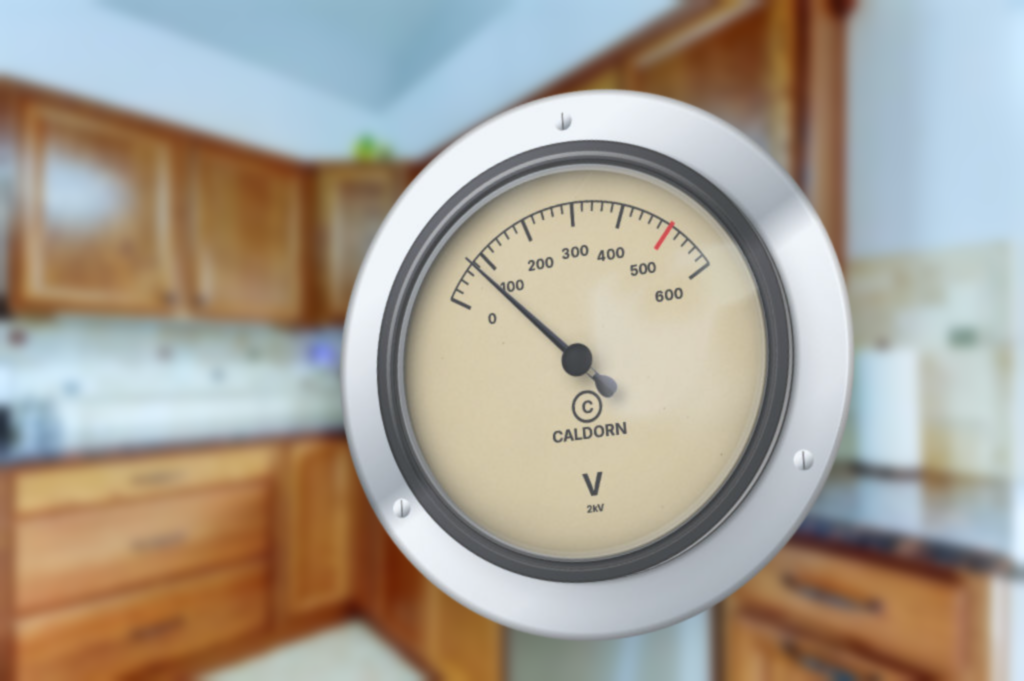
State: 80 V
